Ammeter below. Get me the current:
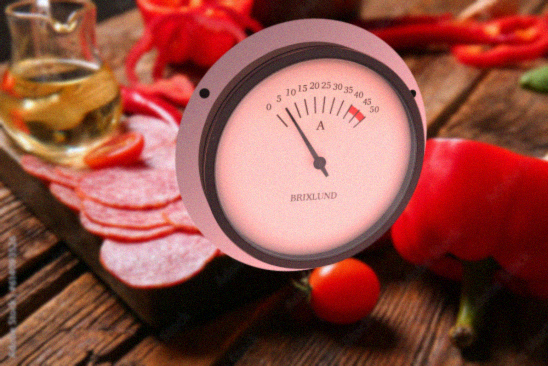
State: 5 A
